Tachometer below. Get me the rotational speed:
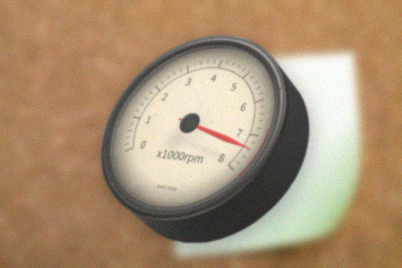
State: 7400 rpm
